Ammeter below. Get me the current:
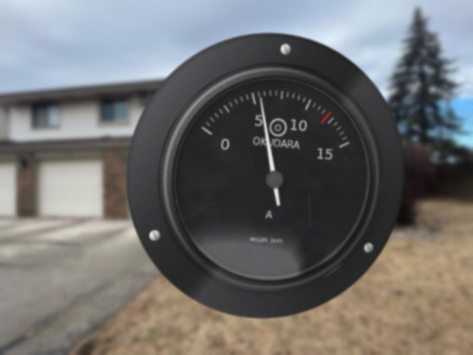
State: 5.5 A
